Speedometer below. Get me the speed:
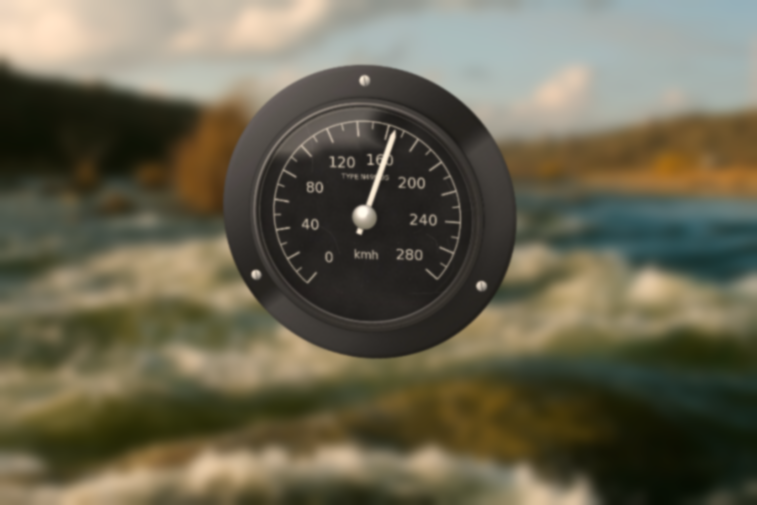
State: 165 km/h
